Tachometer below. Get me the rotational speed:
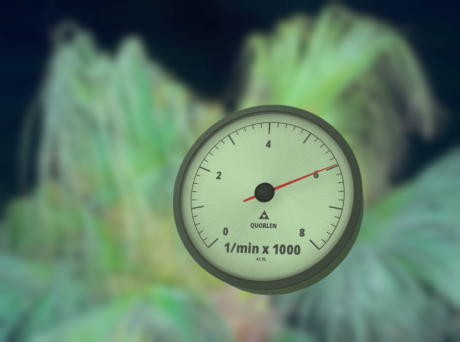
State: 6000 rpm
